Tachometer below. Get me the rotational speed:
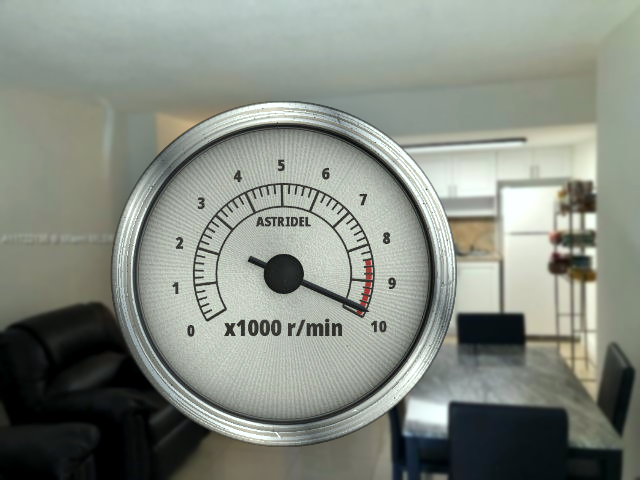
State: 9800 rpm
